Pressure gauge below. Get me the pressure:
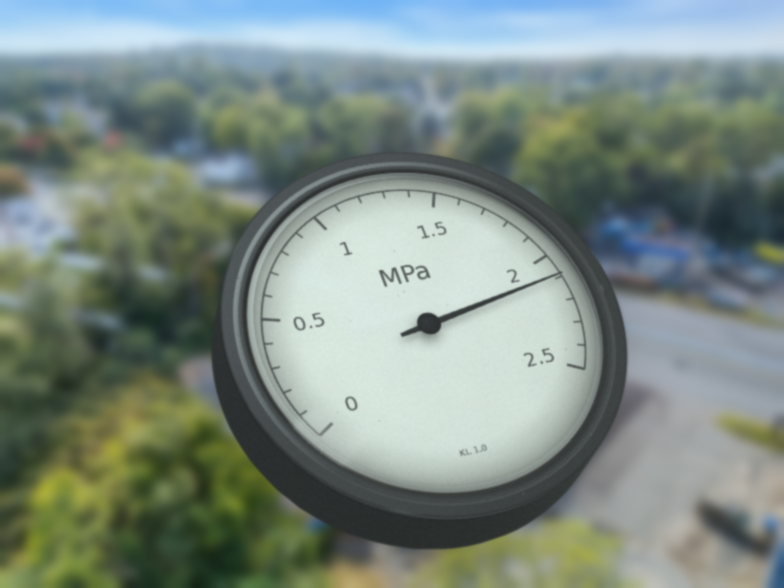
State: 2.1 MPa
